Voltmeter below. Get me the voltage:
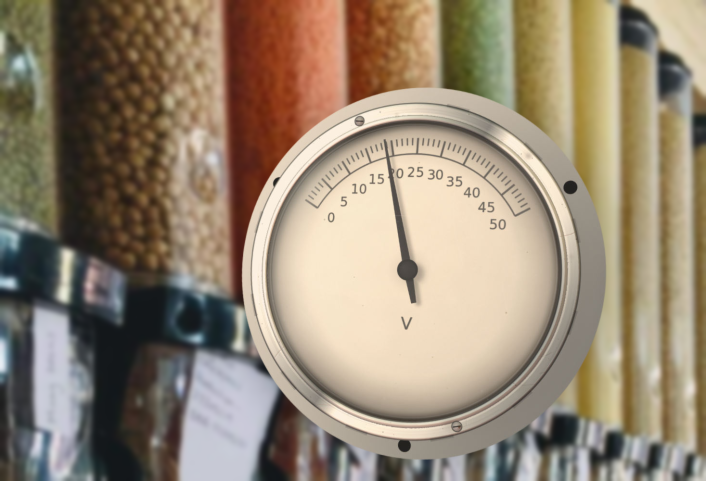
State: 19 V
